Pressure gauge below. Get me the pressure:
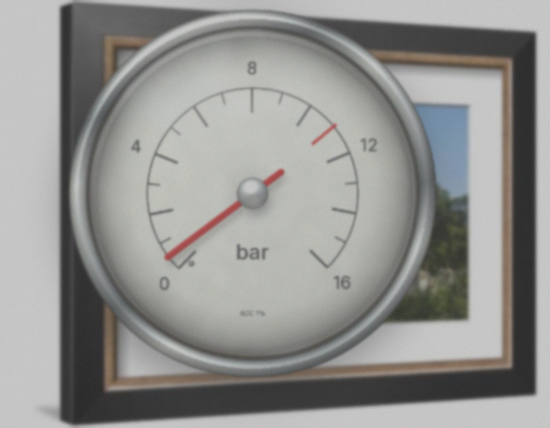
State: 0.5 bar
